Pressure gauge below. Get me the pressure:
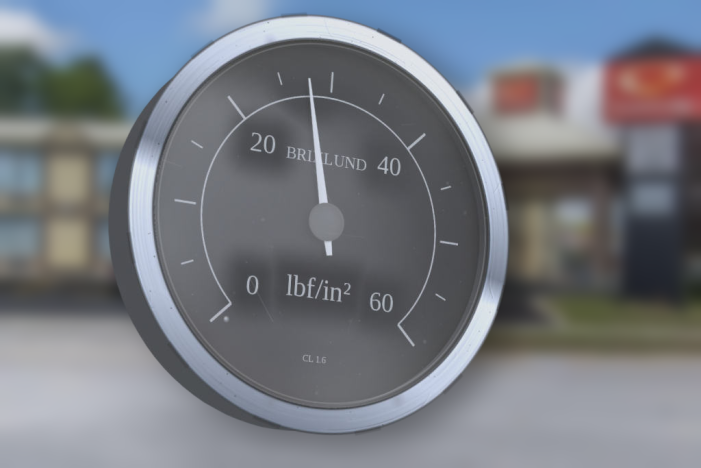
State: 27.5 psi
